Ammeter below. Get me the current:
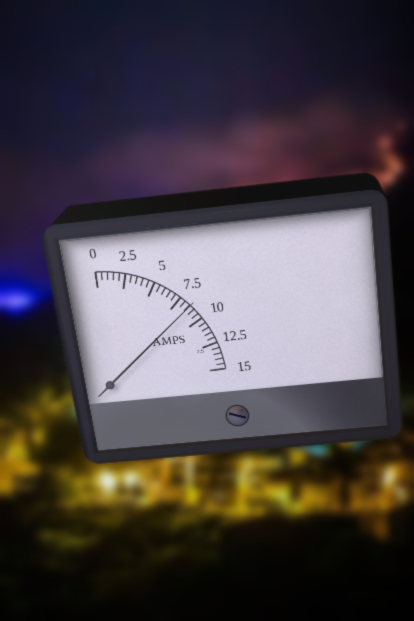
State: 8.5 A
